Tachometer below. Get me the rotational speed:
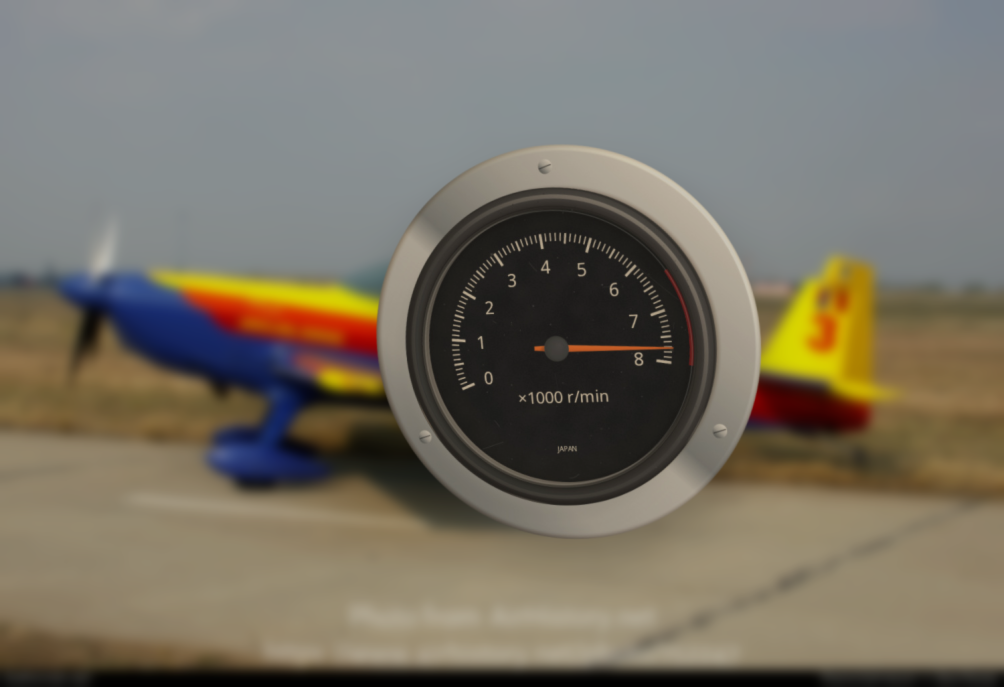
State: 7700 rpm
